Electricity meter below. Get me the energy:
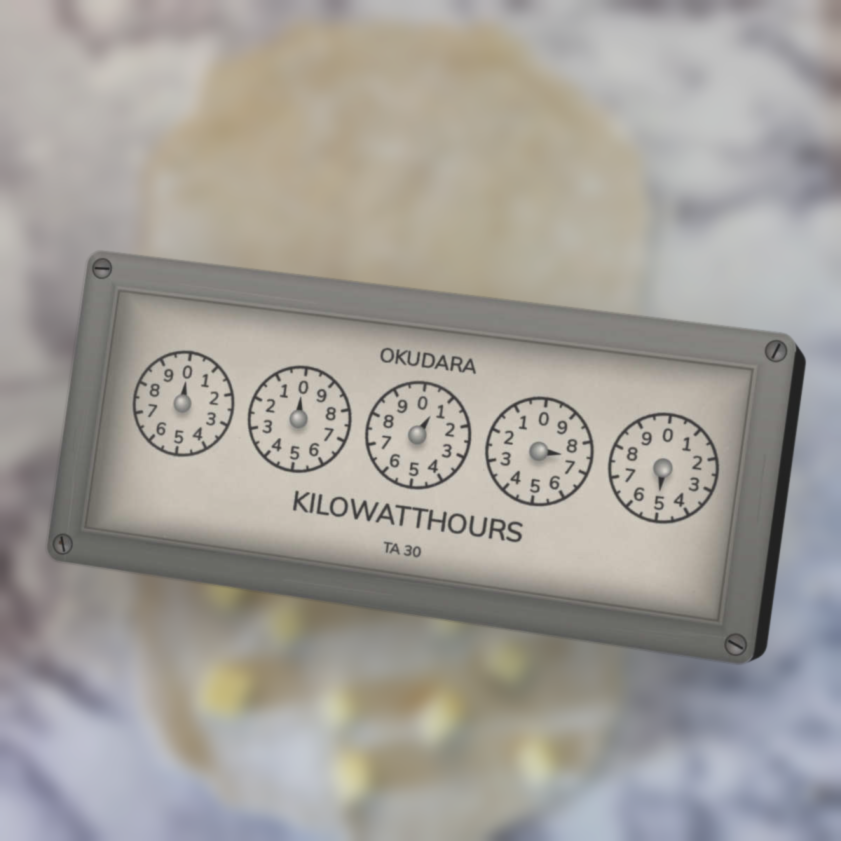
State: 75 kWh
